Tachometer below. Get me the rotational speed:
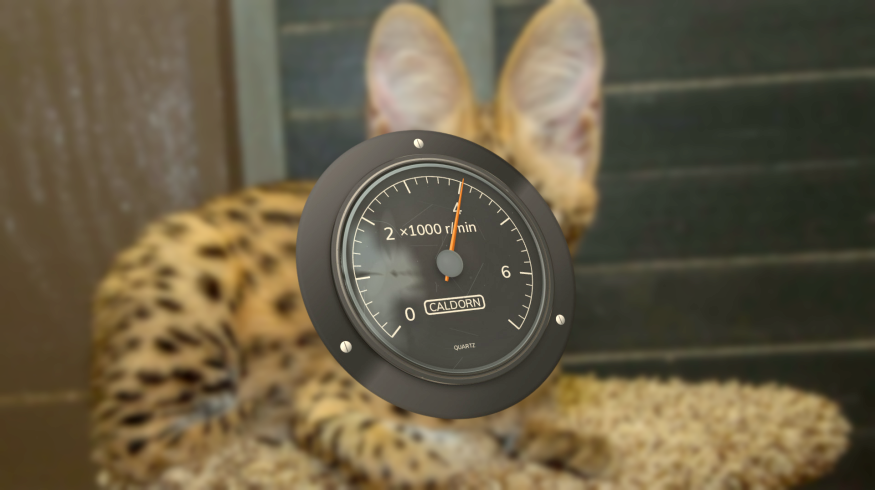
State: 4000 rpm
